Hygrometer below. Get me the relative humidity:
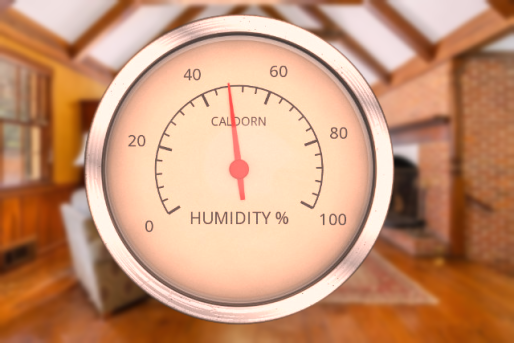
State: 48 %
